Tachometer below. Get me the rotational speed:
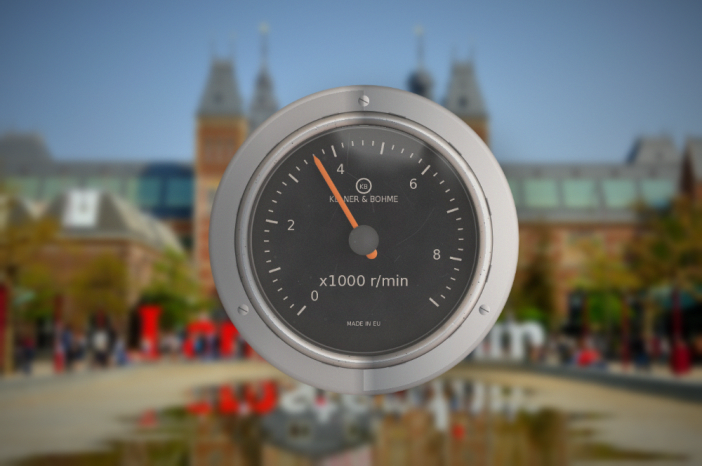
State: 3600 rpm
